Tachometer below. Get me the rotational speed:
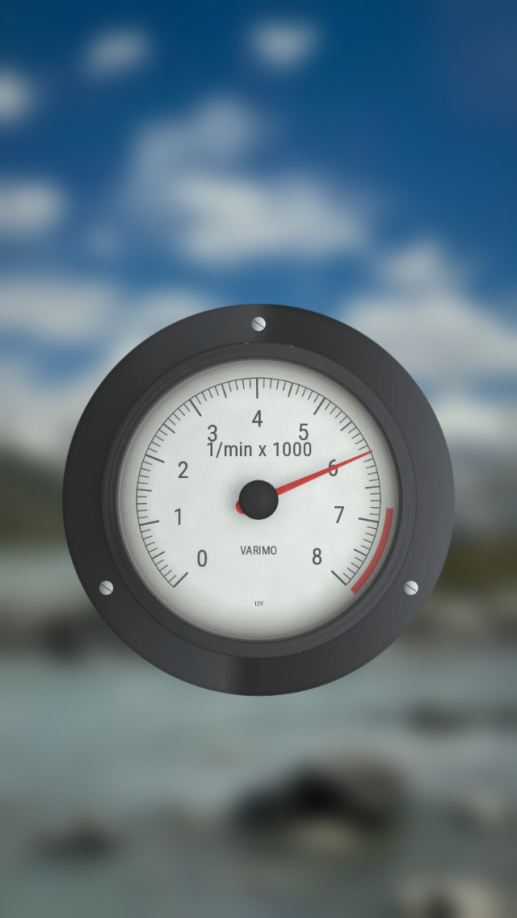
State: 6000 rpm
